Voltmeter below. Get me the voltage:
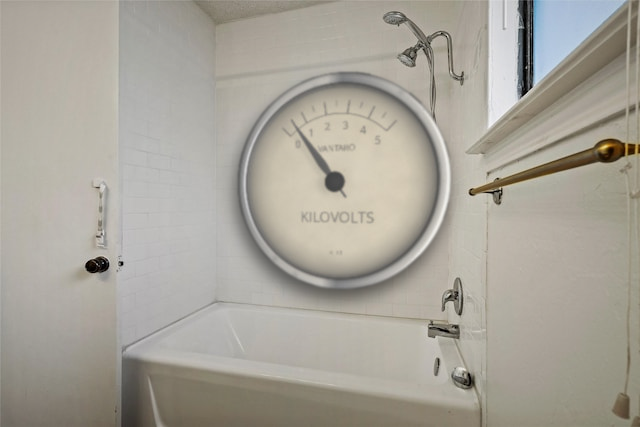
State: 0.5 kV
